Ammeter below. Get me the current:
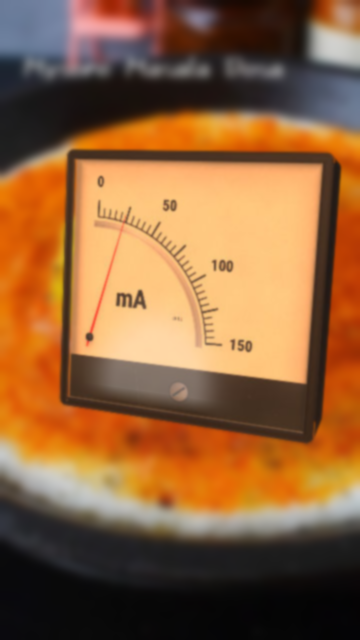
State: 25 mA
